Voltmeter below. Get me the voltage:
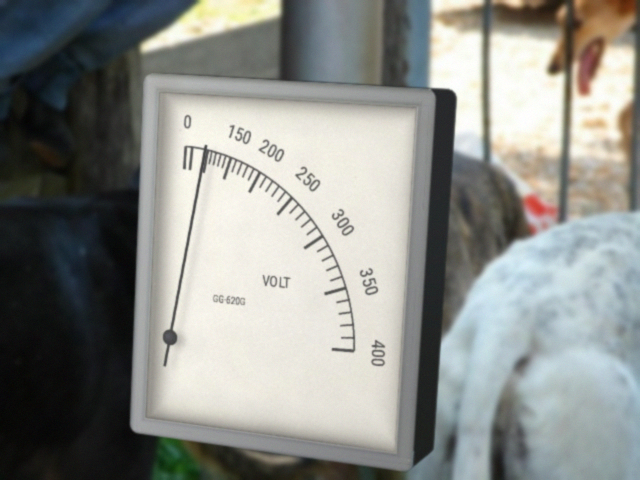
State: 100 V
